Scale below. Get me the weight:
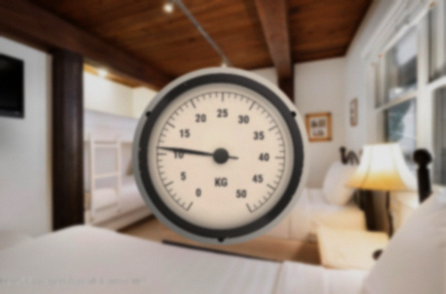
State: 11 kg
